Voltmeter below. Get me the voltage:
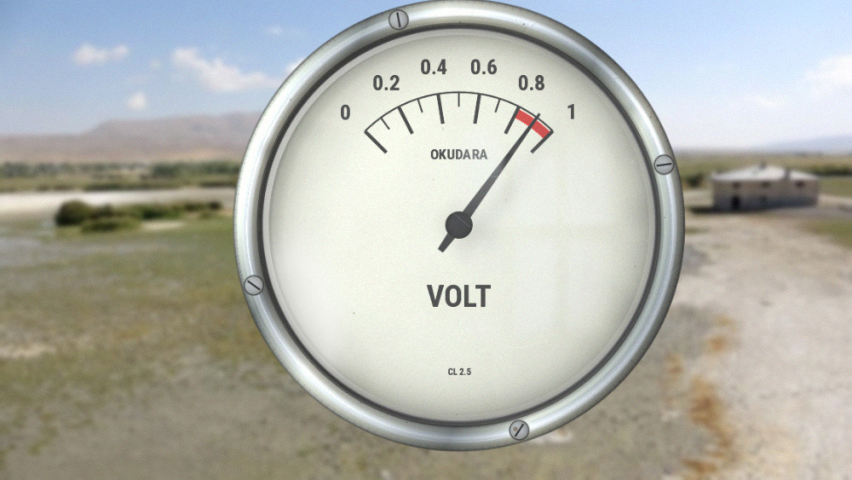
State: 0.9 V
